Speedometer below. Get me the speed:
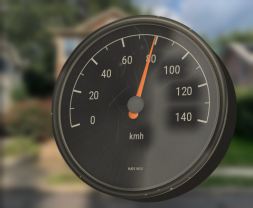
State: 80 km/h
